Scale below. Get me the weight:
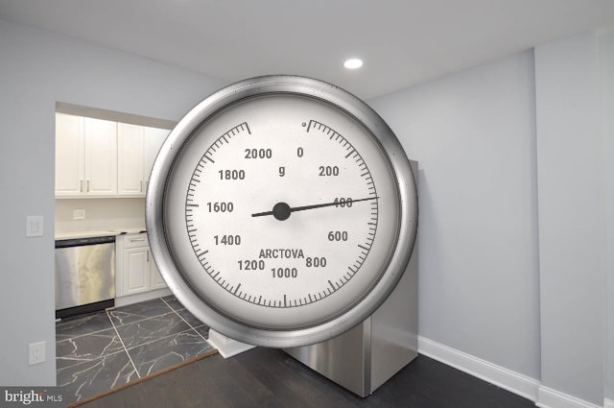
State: 400 g
